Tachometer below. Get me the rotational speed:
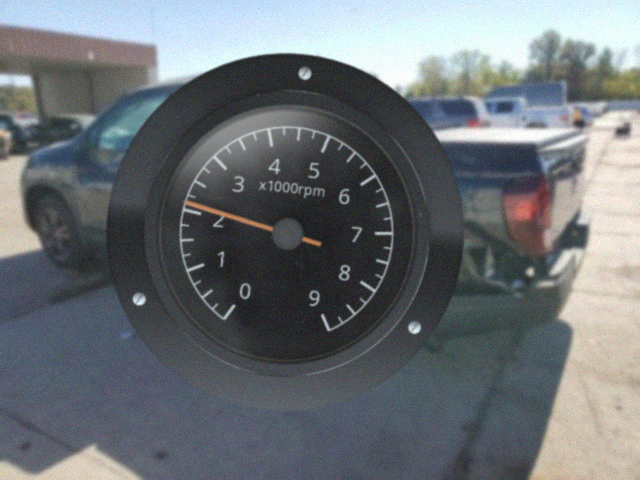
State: 2125 rpm
